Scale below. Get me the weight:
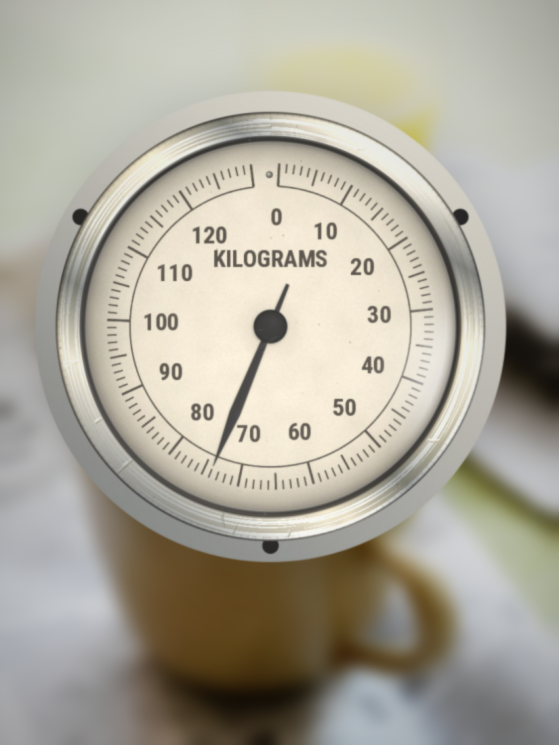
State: 74 kg
